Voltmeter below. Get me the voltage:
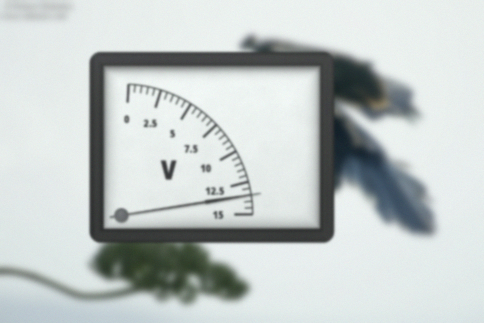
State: 13.5 V
